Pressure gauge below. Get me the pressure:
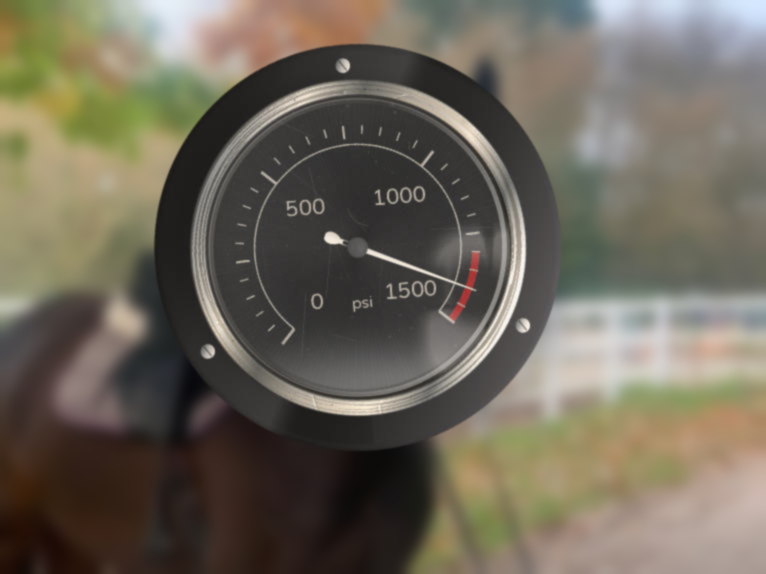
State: 1400 psi
